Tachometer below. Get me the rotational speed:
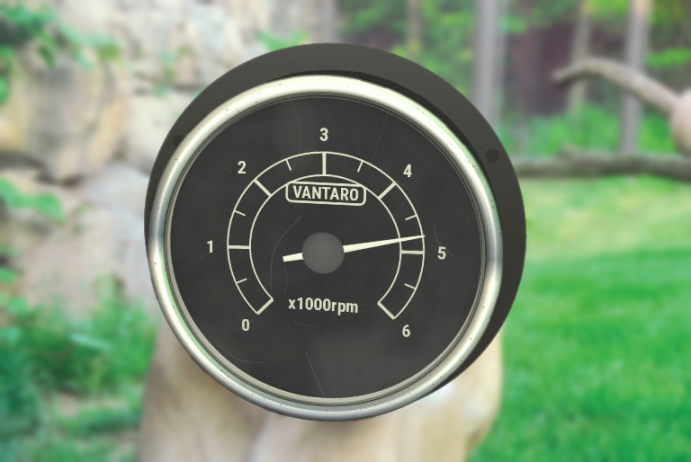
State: 4750 rpm
